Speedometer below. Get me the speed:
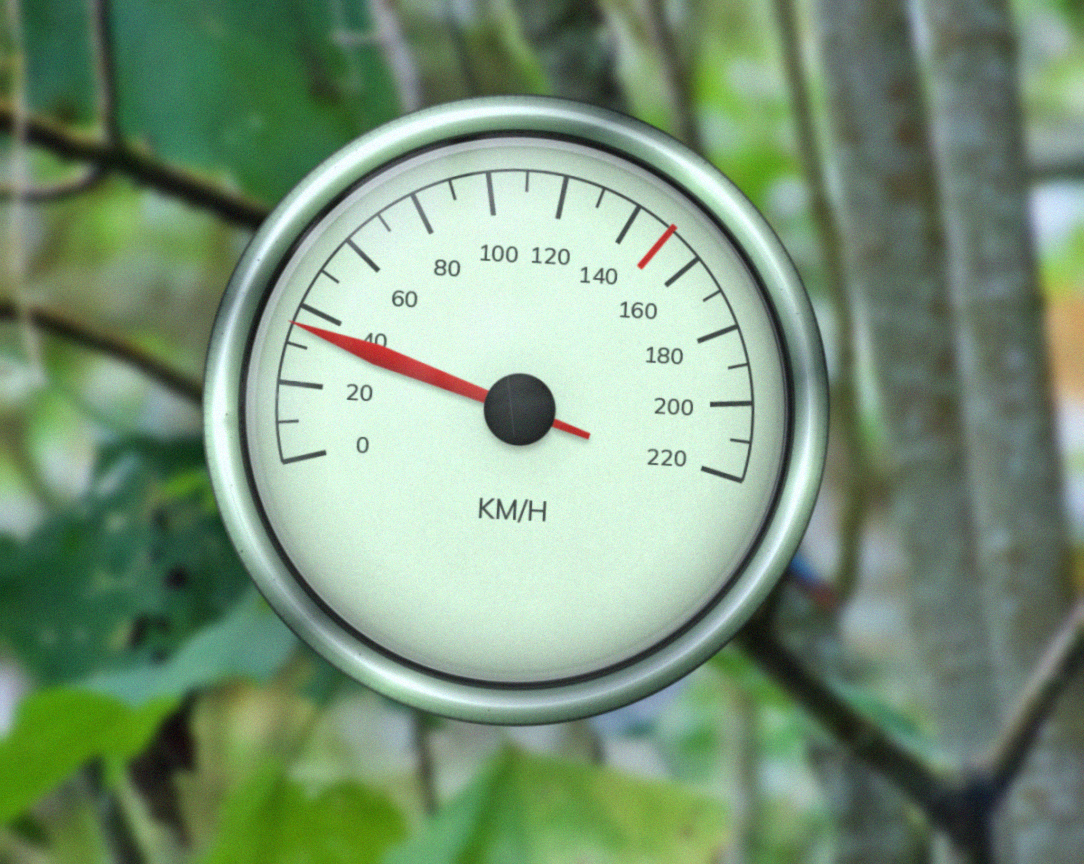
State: 35 km/h
